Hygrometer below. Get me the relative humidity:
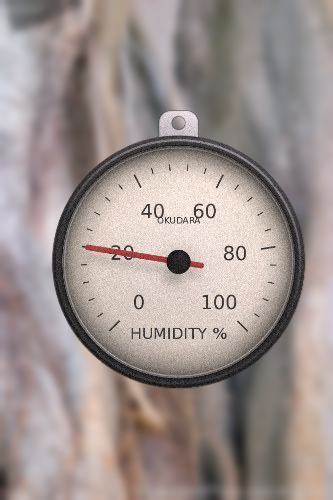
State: 20 %
